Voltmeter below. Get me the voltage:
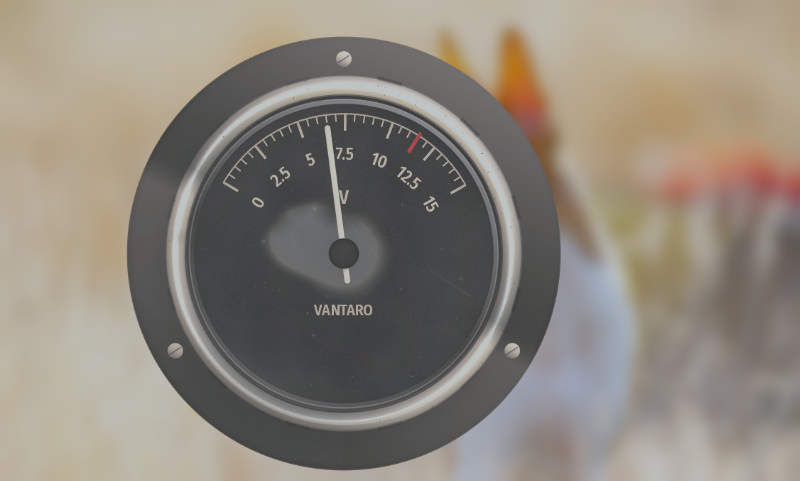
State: 6.5 V
